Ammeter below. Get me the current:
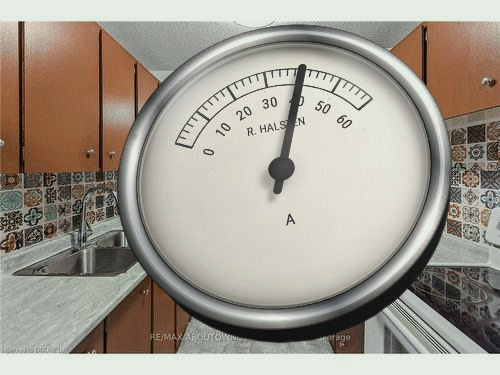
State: 40 A
